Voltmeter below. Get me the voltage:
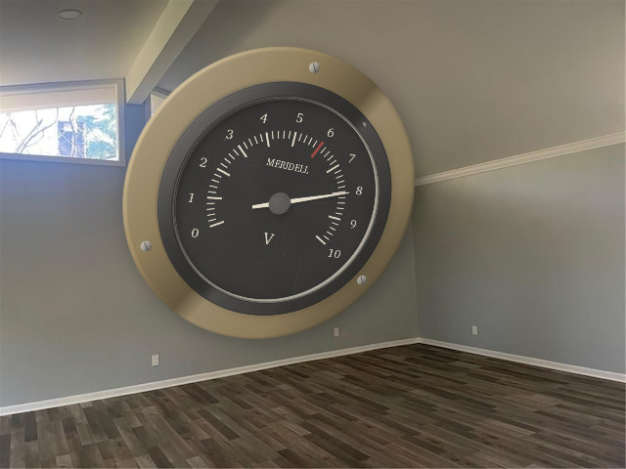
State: 8 V
